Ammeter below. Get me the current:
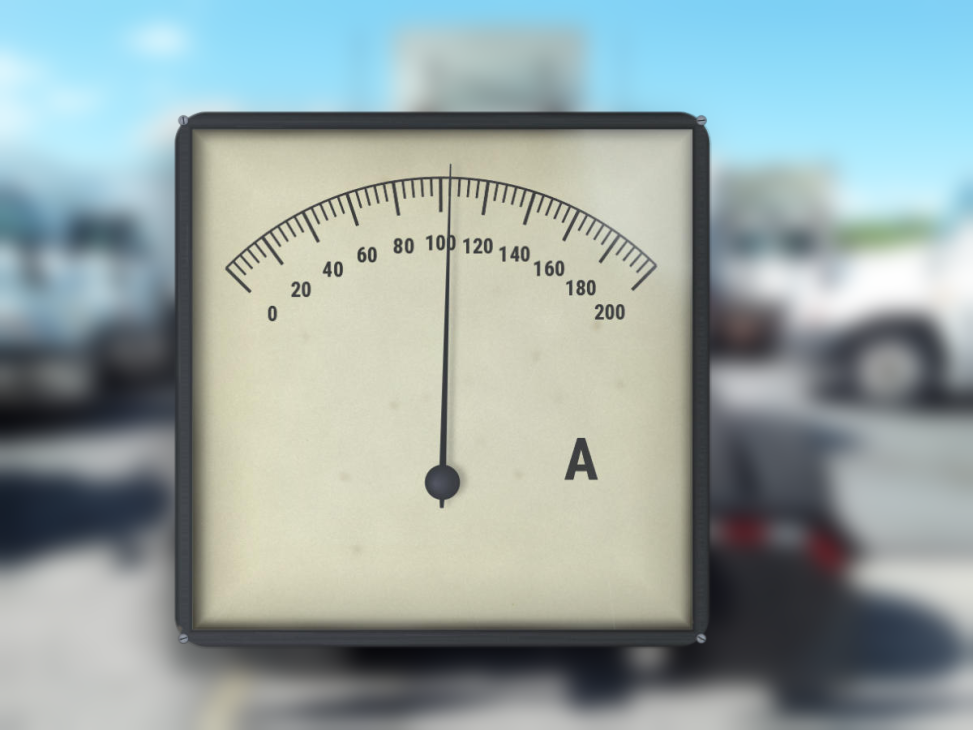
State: 104 A
